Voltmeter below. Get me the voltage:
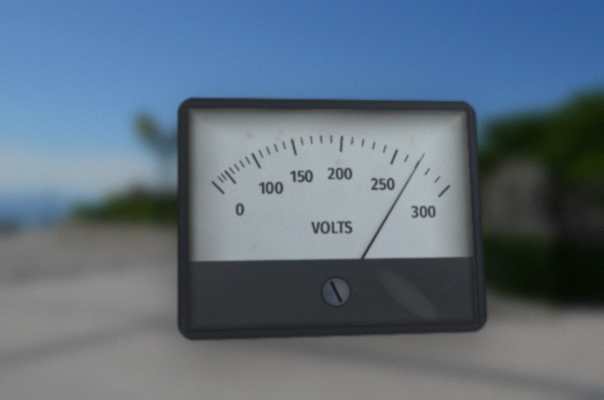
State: 270 V
